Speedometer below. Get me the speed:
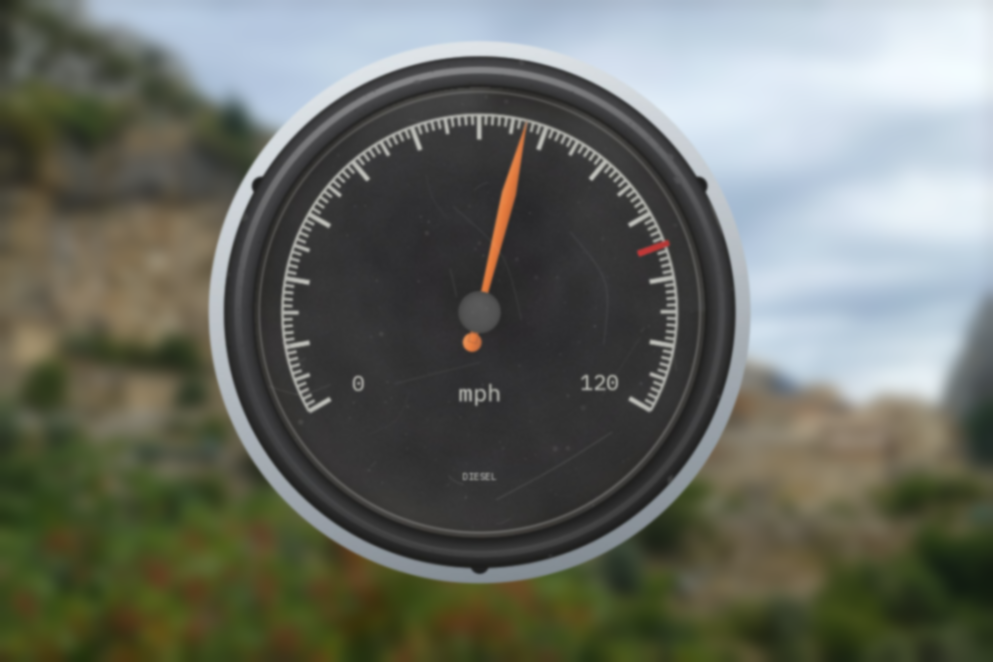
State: 67 mph
